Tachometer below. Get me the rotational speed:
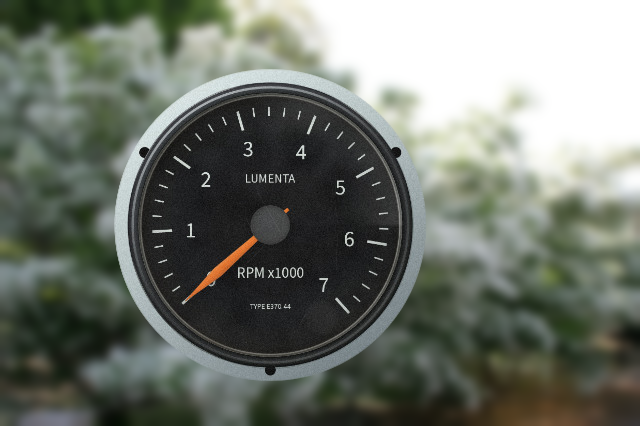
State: 0 rpm
